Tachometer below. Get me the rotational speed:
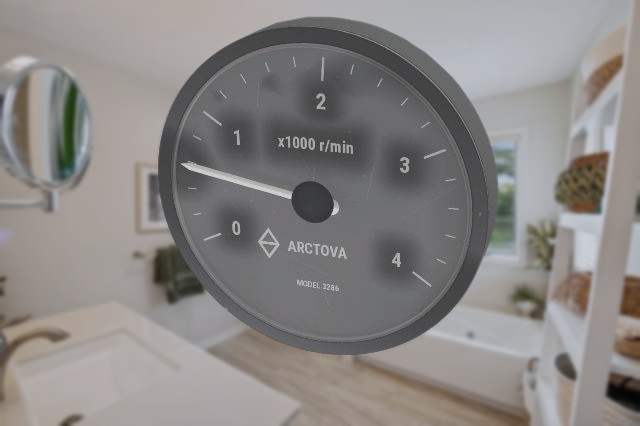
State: 600 rpm
